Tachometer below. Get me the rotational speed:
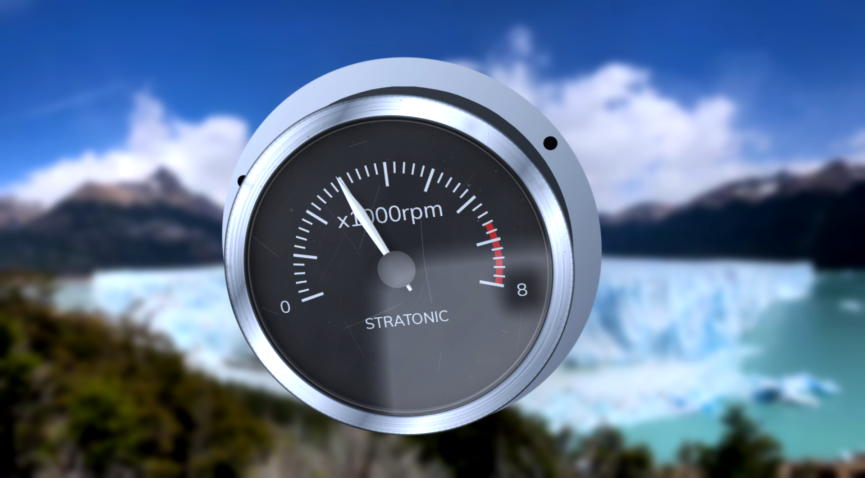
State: 3000 rpm
